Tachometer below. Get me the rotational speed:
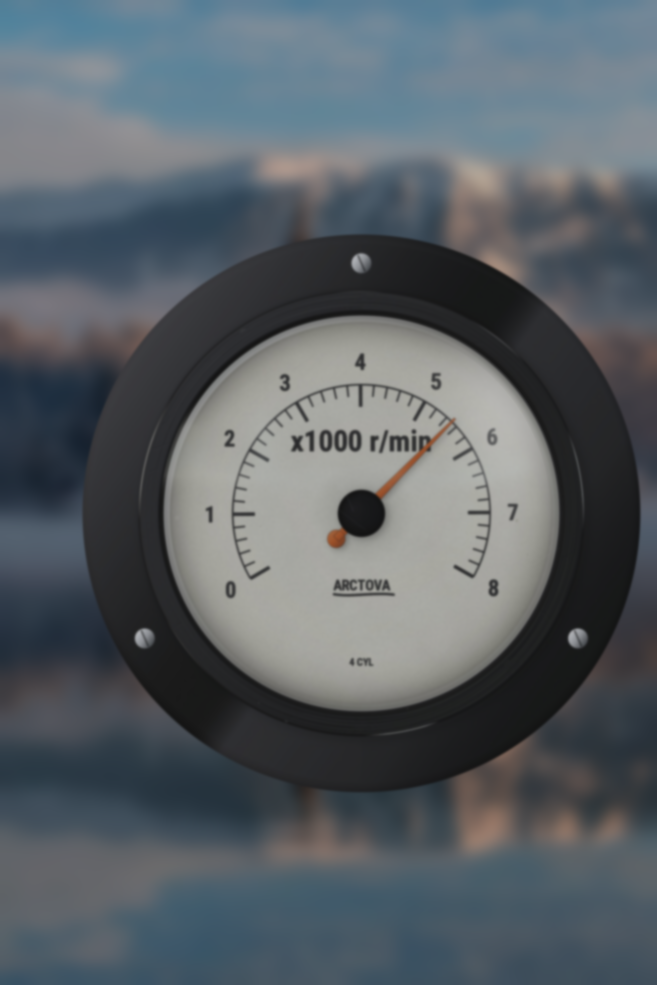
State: 5500 rpm
